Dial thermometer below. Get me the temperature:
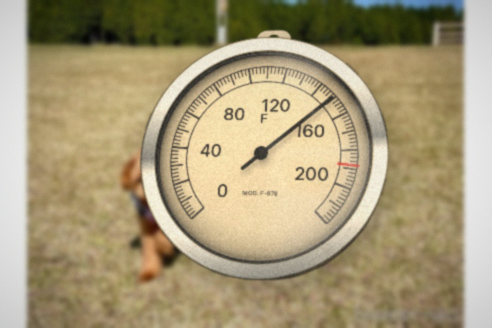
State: 150 °F
